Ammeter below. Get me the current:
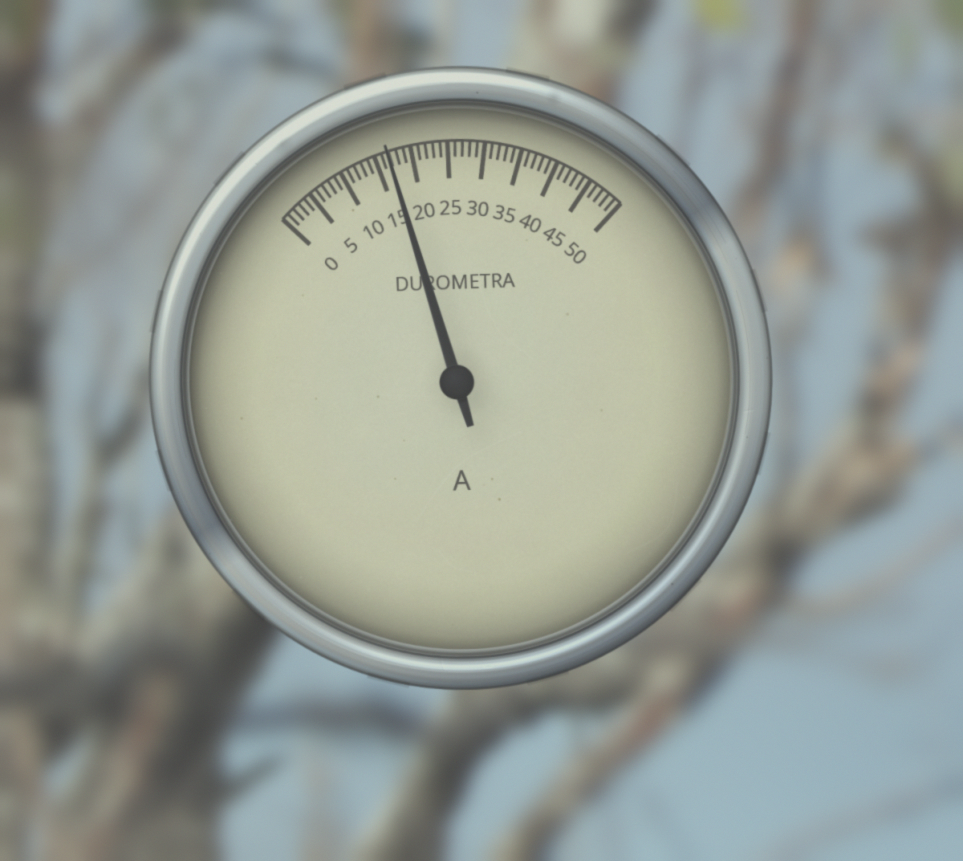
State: 17 A
